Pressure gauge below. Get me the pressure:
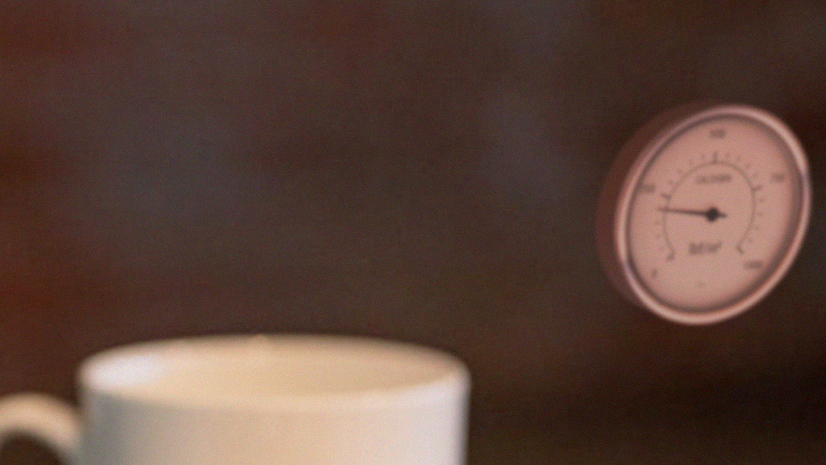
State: 200 psi
